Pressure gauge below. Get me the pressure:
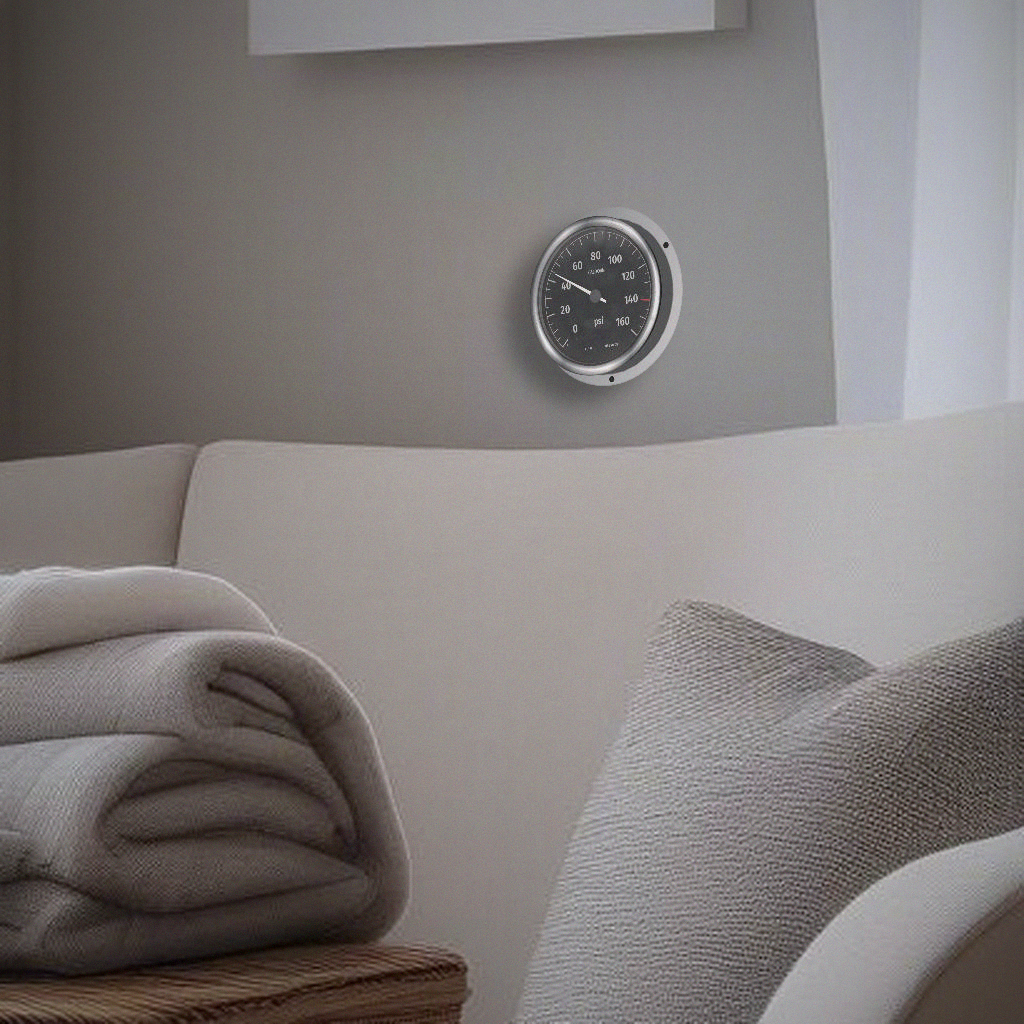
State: 45 psi
